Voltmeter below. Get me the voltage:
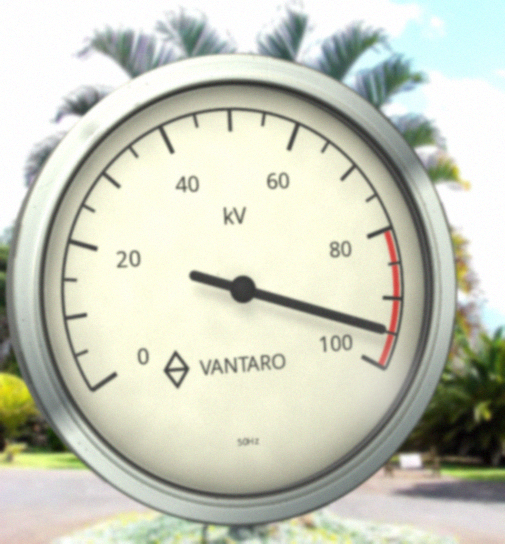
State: 95 kV
